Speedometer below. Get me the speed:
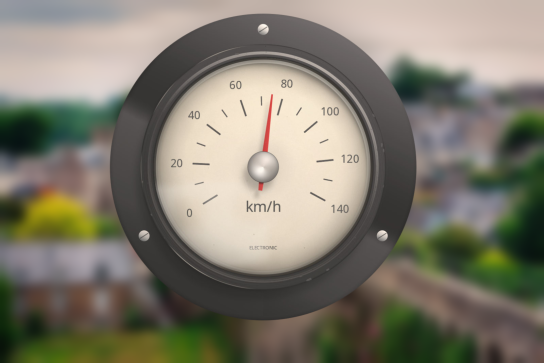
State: 75 km/h
